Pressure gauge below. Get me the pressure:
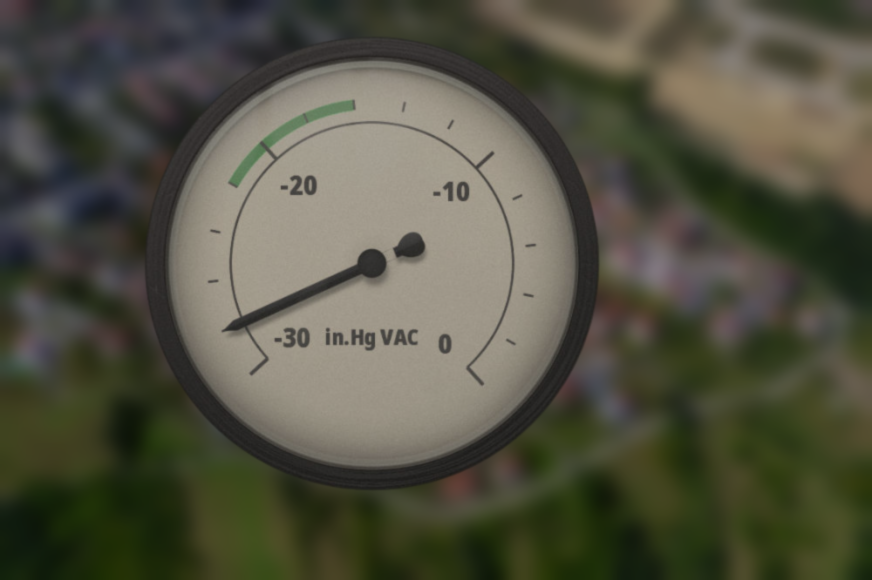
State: -28 inHg
